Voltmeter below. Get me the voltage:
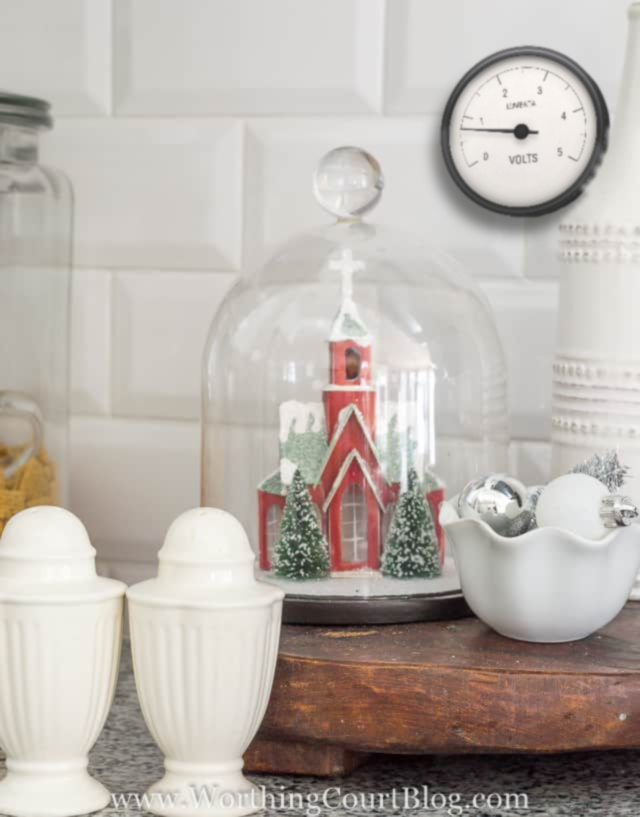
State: 0.75 V
